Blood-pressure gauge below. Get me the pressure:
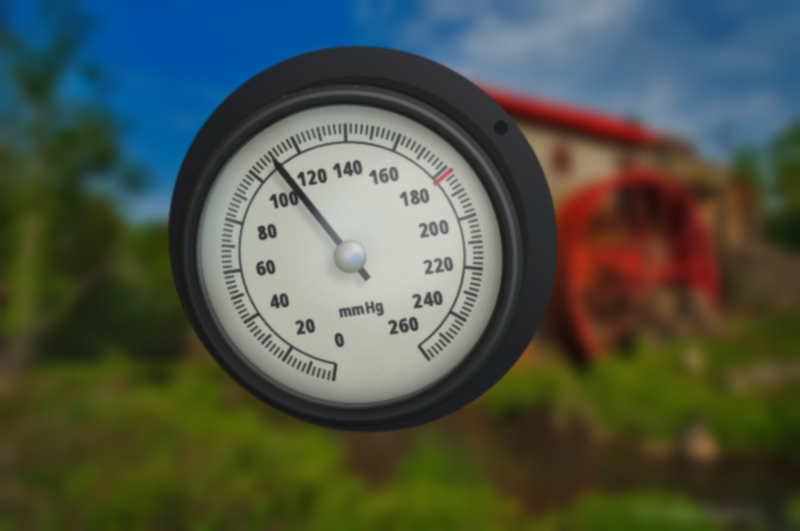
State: 110 mmHg
